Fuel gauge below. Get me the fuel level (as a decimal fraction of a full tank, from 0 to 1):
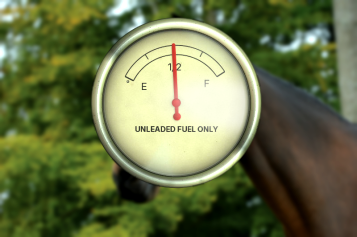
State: 0.5
